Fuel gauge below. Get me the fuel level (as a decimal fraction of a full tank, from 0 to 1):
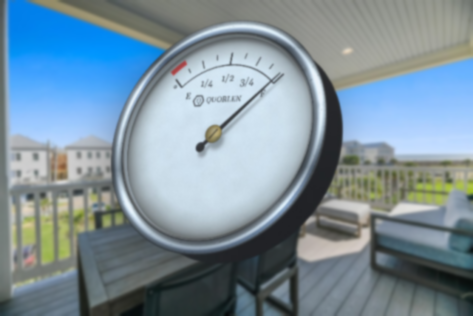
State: 1
